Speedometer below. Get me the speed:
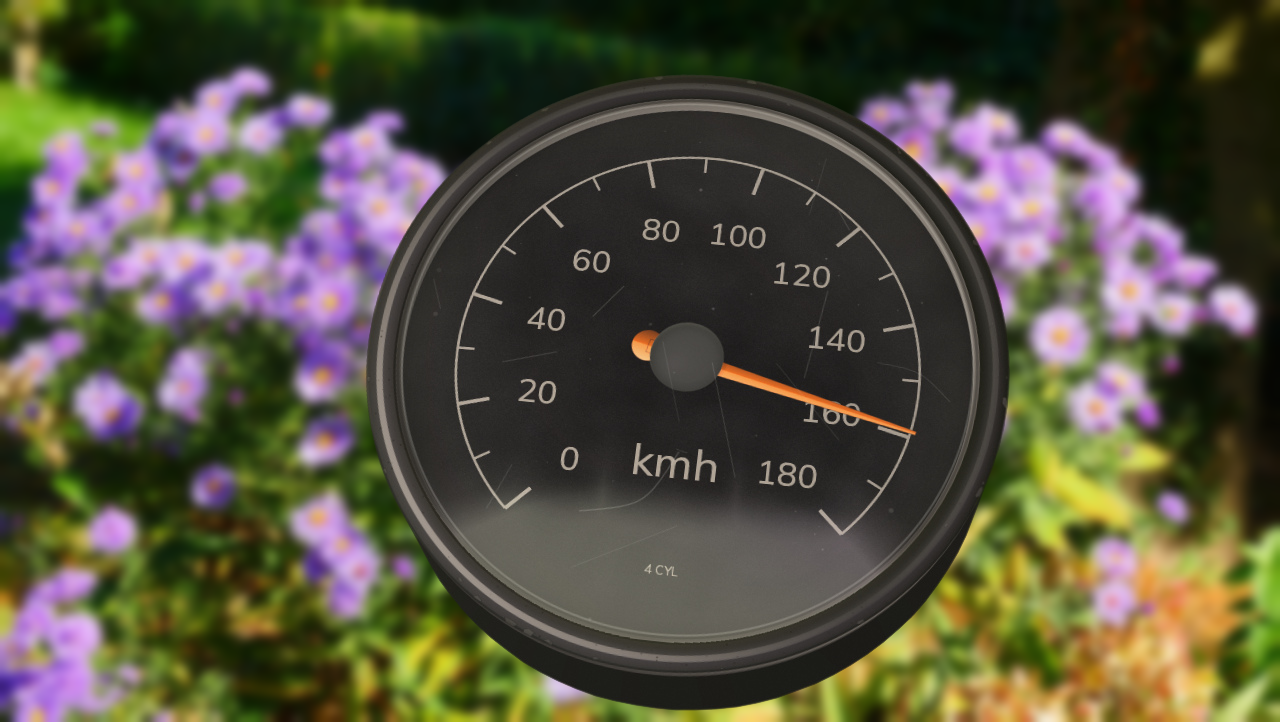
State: 160 km/h
